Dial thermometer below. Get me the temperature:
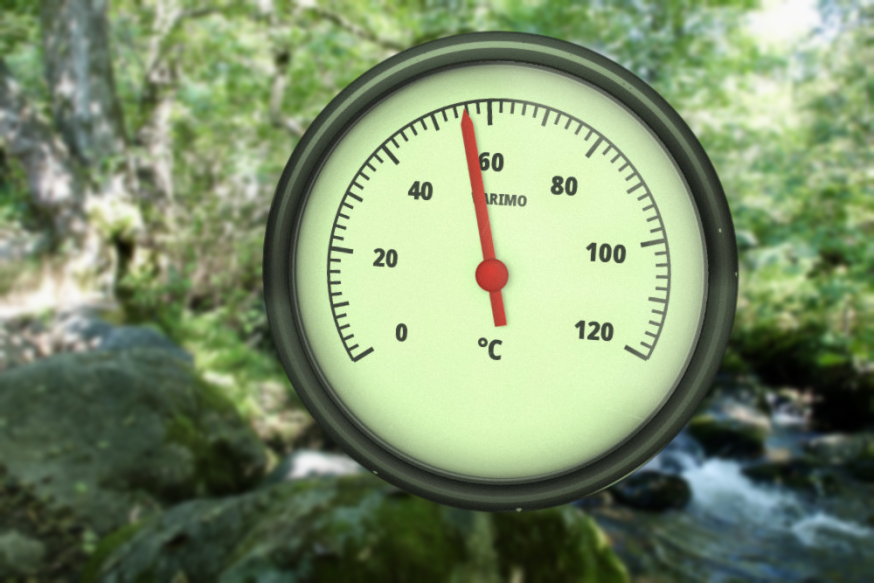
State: 56 °C
